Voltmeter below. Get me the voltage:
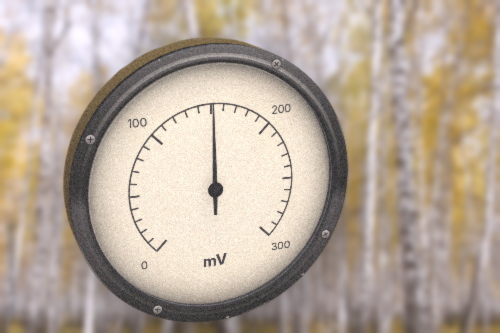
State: 150 mV
